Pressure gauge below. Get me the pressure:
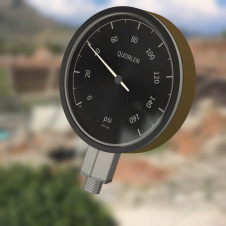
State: 40 psi
